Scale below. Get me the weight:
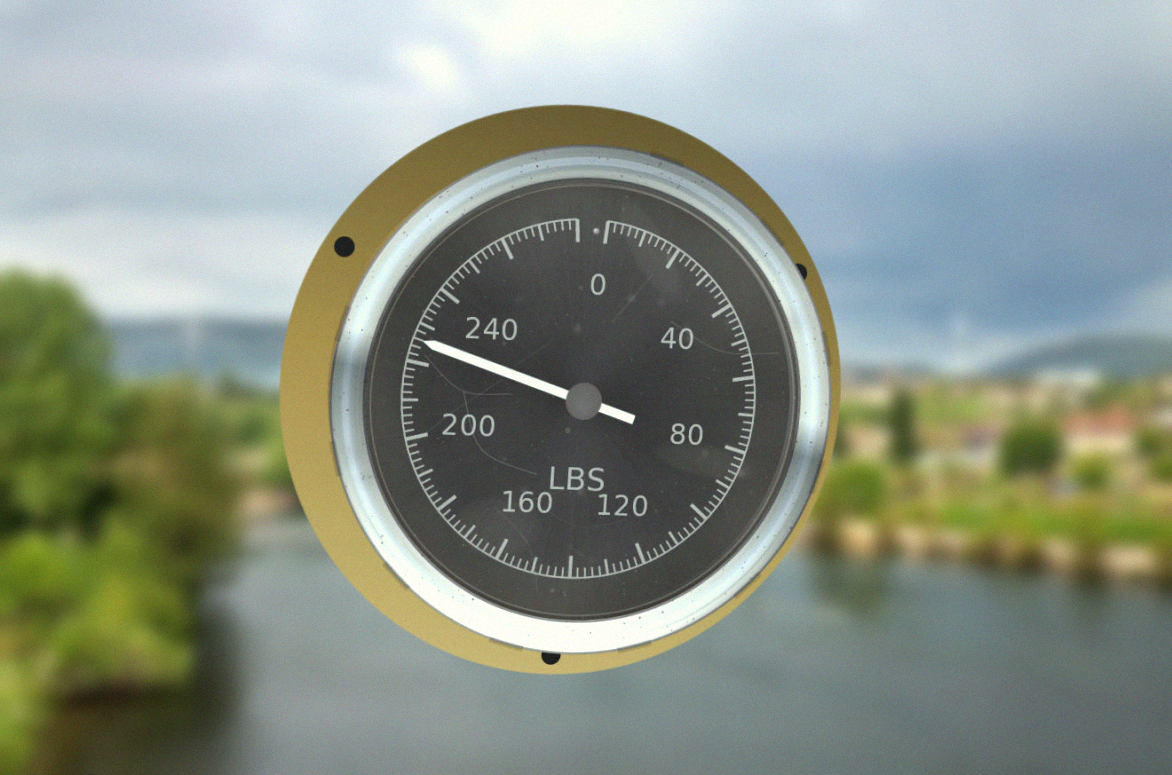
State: 226 lb
